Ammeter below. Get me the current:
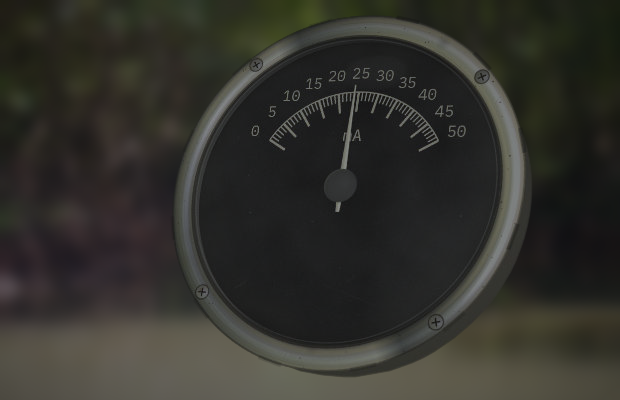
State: 25 mA
